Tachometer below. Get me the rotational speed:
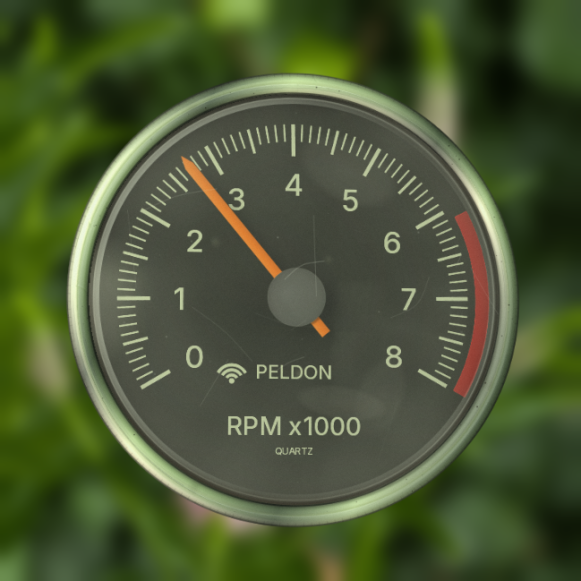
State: 2700 rpm
